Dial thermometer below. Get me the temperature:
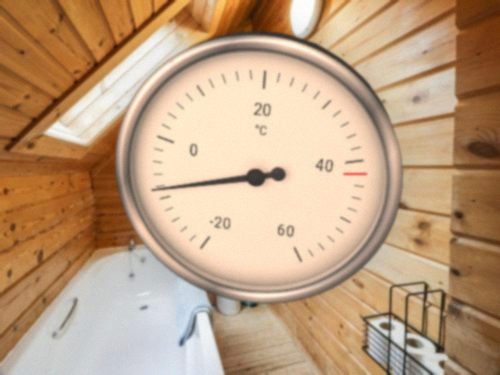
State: -8 °C
